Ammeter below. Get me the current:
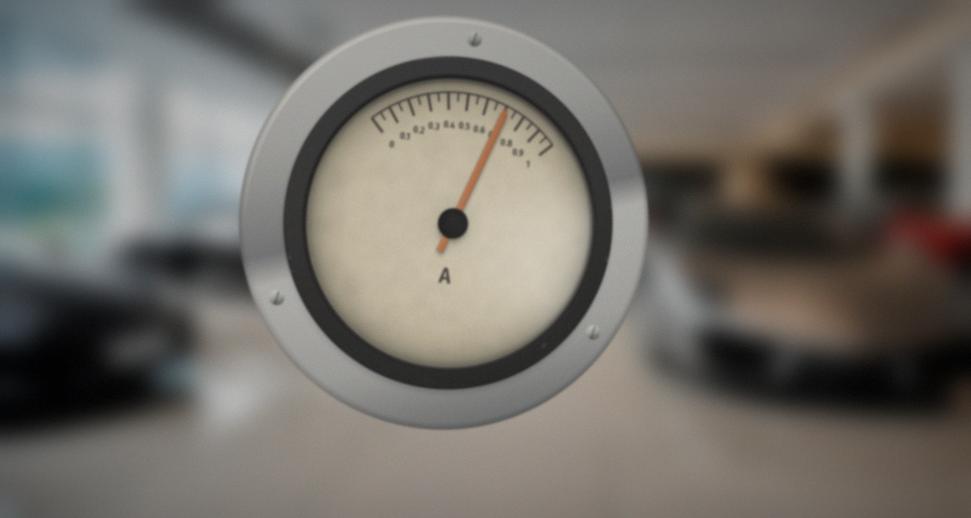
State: 0.7 A
